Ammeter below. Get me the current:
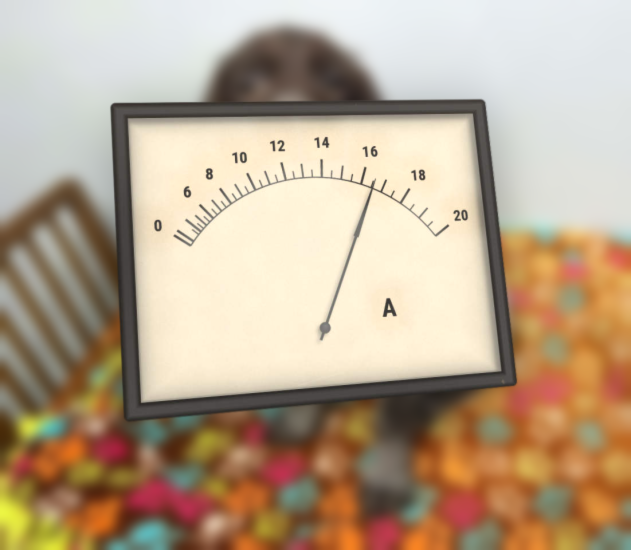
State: 16.5 A
